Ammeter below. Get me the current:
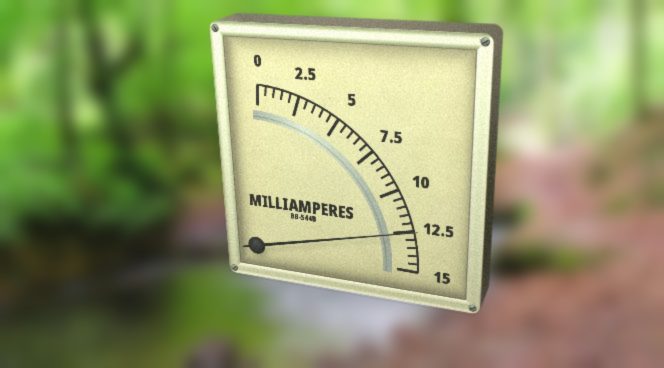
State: 12.5 mA
